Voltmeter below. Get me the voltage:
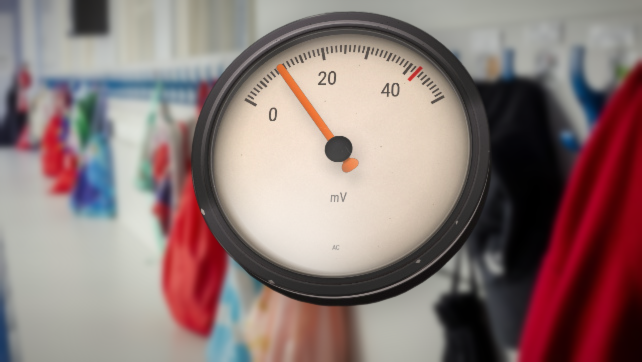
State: 10 mV
